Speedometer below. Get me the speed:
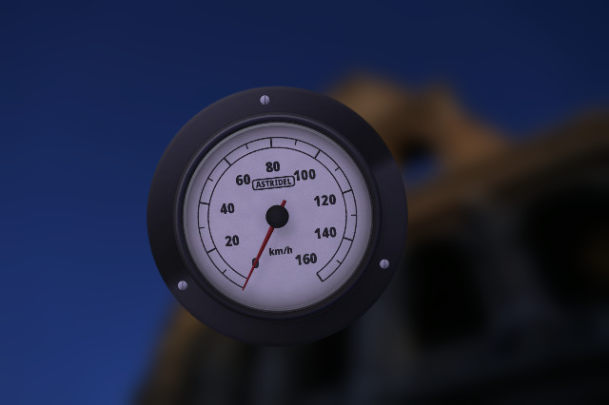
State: 0 km/h
